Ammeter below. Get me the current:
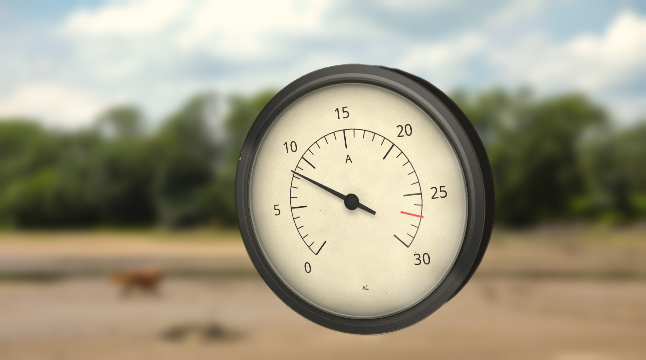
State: 8.5 A
